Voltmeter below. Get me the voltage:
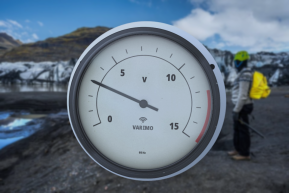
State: 3 V
